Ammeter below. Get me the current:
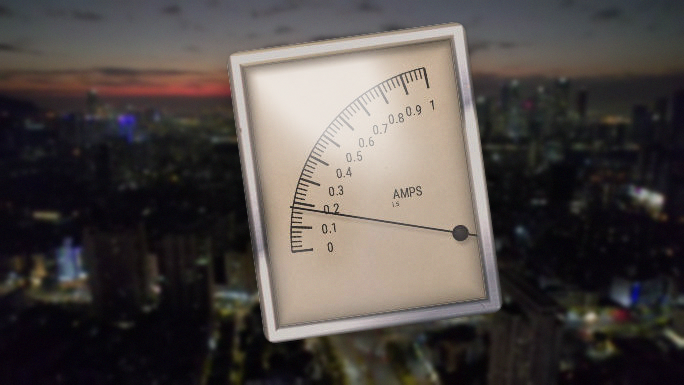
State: 0.18 A
